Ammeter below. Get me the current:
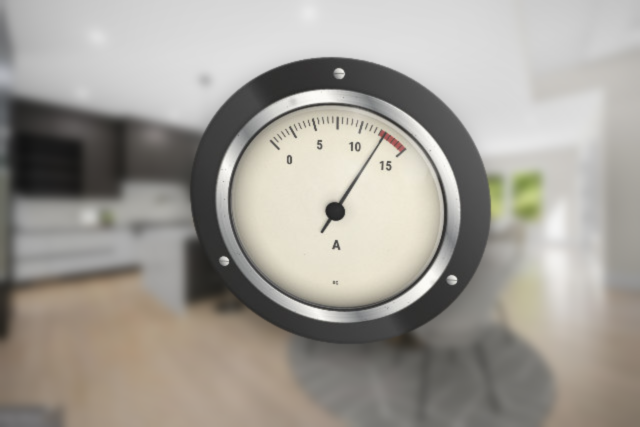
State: 12.5 A
